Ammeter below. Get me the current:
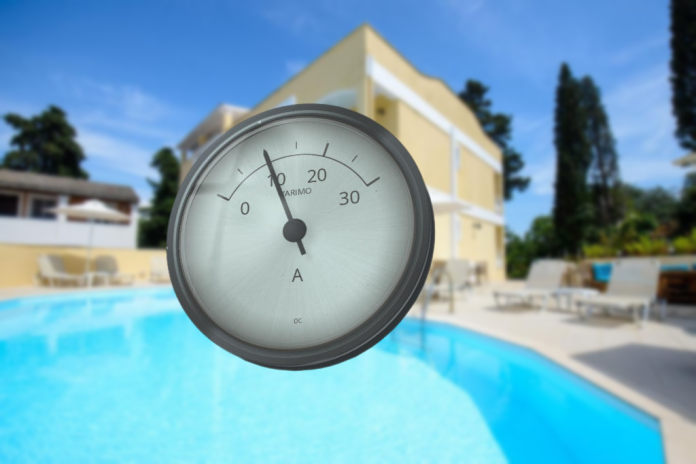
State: 10 A
